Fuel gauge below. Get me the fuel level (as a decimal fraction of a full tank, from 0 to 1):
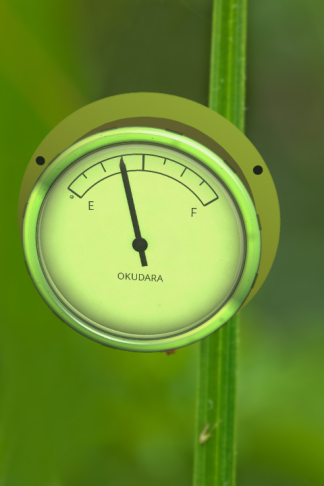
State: 0.375
